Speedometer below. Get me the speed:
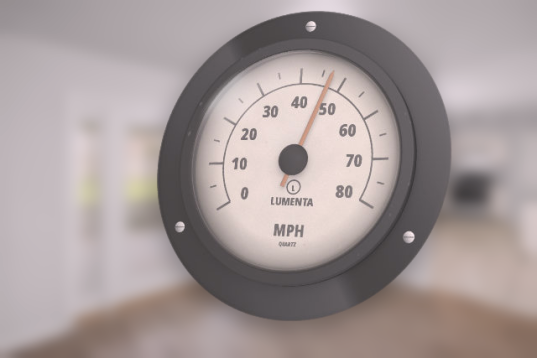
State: 47.5 mph
